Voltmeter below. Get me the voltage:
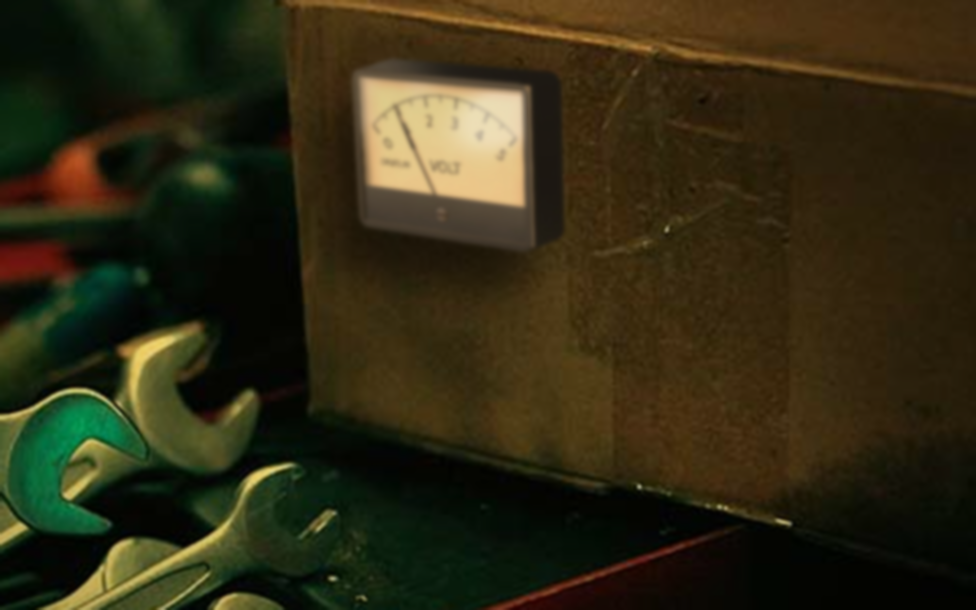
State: 1 V
